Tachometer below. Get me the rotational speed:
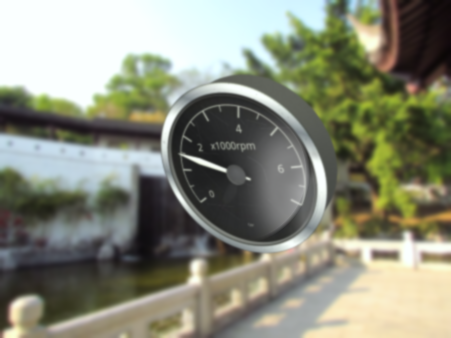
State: 1500 rpm
